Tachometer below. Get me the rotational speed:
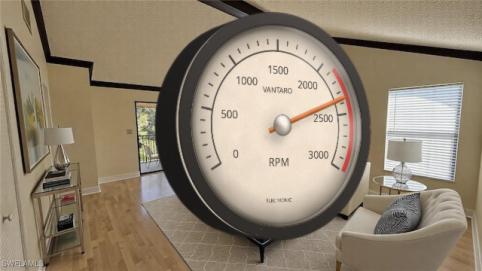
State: 2350 rpm
